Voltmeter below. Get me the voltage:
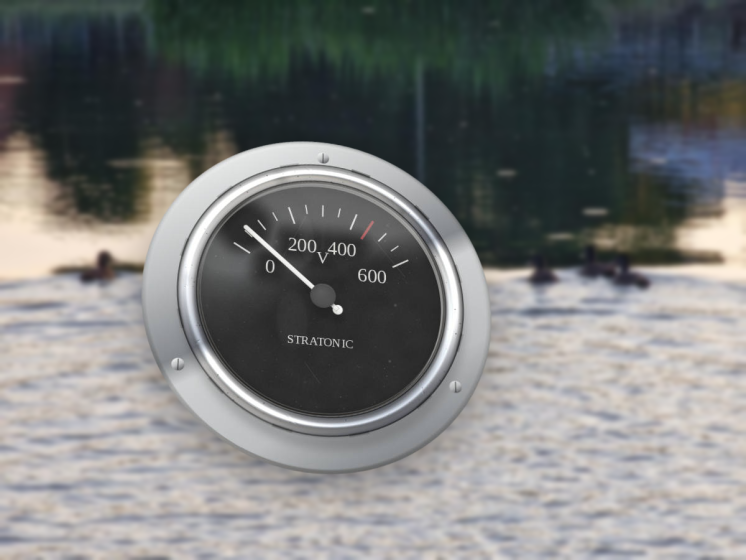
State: 50 V
